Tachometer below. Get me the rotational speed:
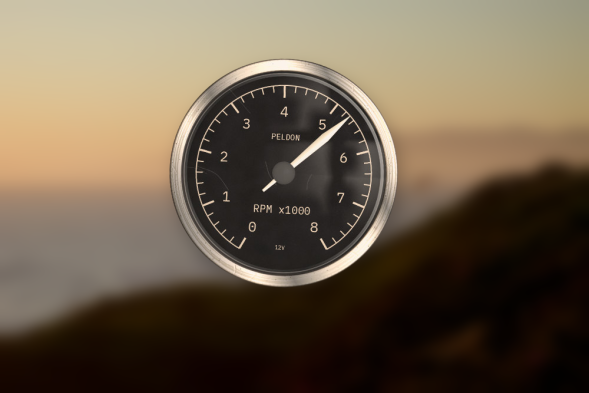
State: 5300 rpm
